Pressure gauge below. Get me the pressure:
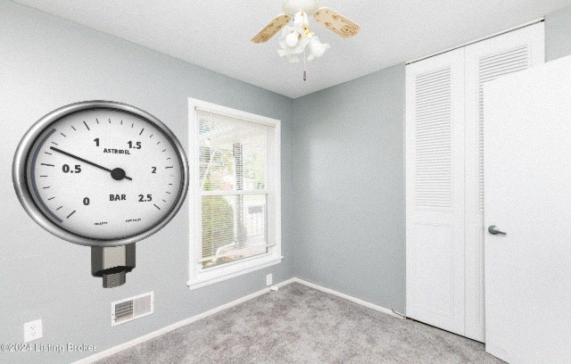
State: 0.65 bar
